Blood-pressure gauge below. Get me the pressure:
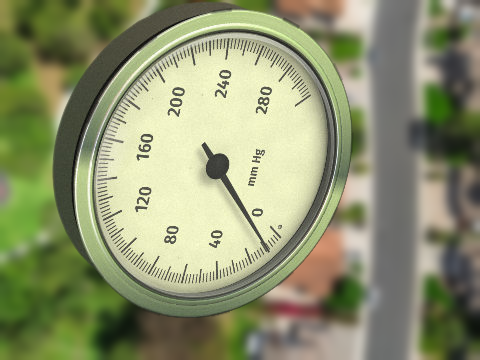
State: 10 mmHg
